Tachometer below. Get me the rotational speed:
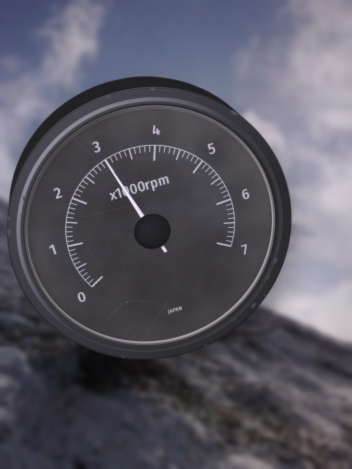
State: 3000 rpm
